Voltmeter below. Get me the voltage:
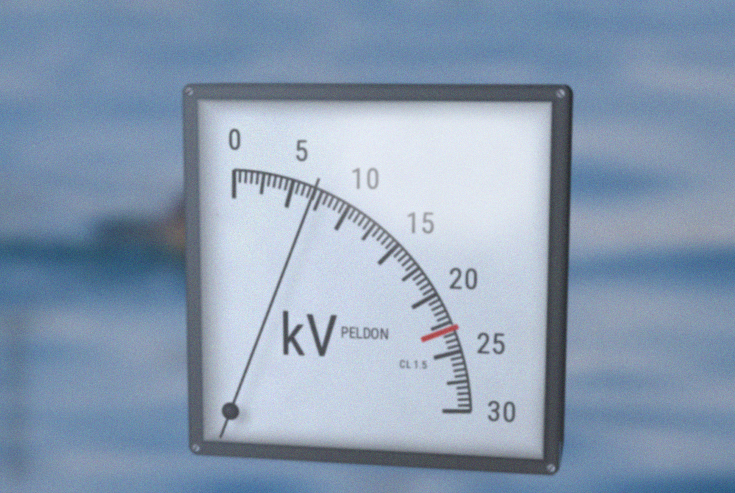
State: 7 kV
